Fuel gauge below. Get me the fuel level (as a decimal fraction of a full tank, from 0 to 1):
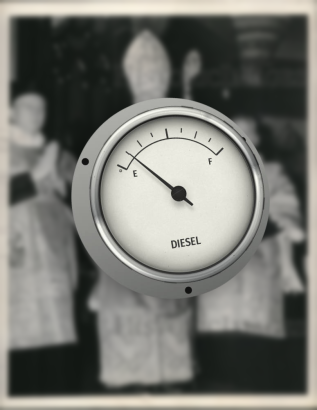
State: 0.125
